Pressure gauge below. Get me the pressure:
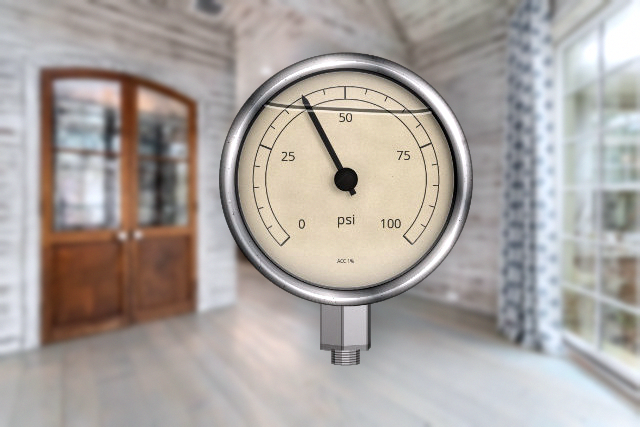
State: 40 psi
